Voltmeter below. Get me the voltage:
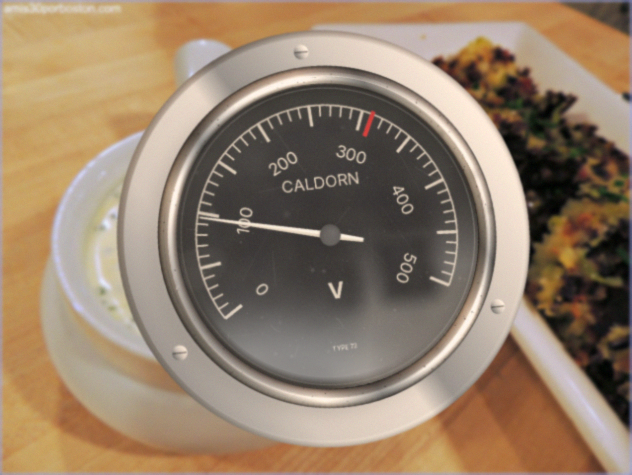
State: 95 V
